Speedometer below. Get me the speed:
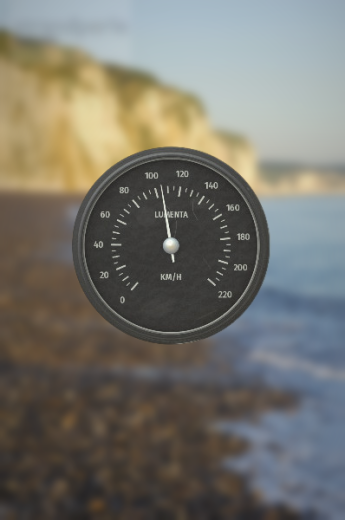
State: 105 km/h
